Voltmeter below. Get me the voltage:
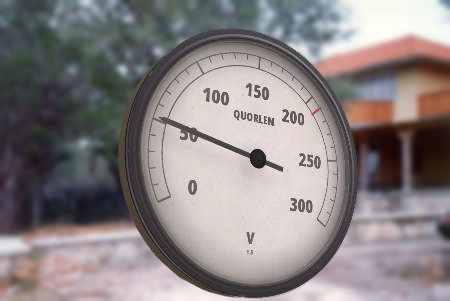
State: 50 V
